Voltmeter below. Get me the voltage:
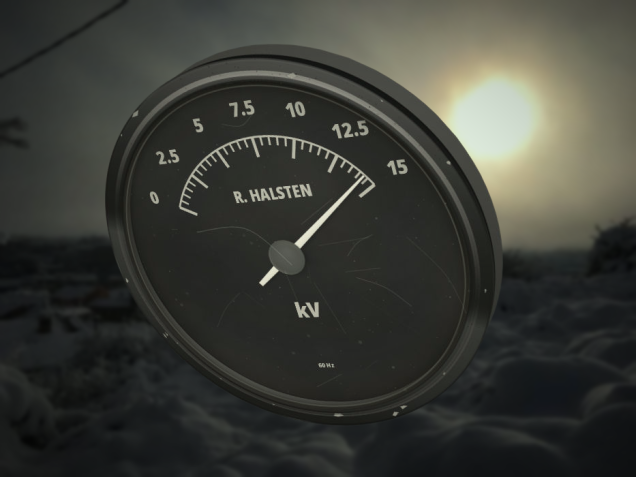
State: 14.25 kV
